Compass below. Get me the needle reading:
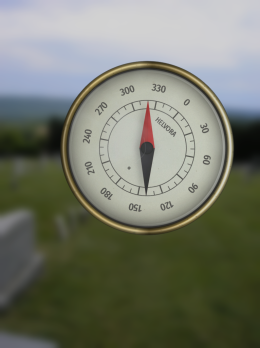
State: 320 °
